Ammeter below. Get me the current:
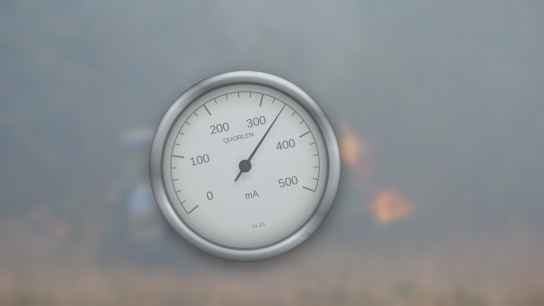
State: 340 mA
